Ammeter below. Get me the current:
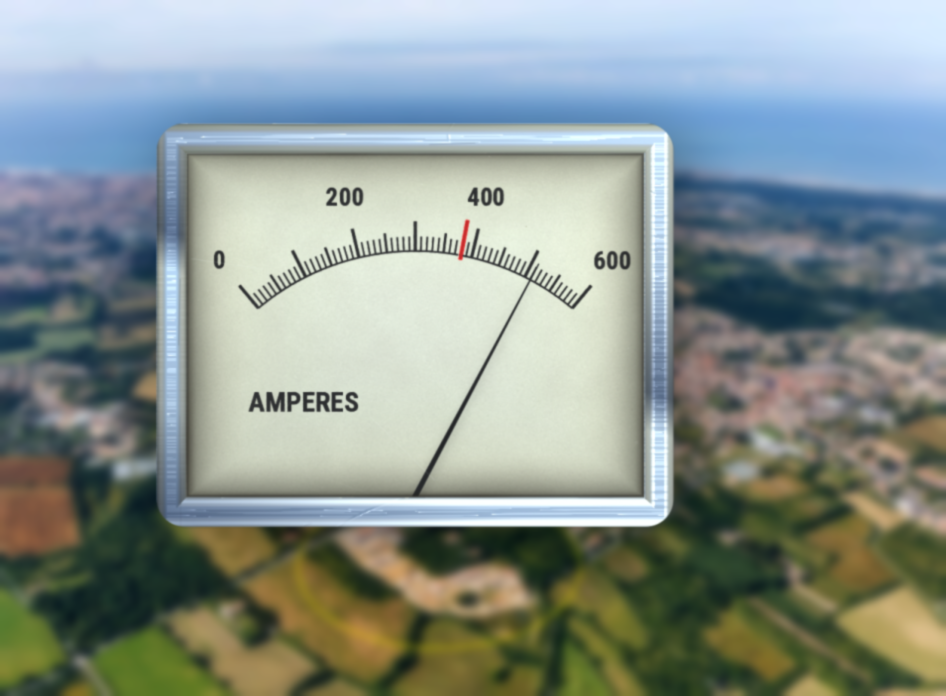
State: 510 A
